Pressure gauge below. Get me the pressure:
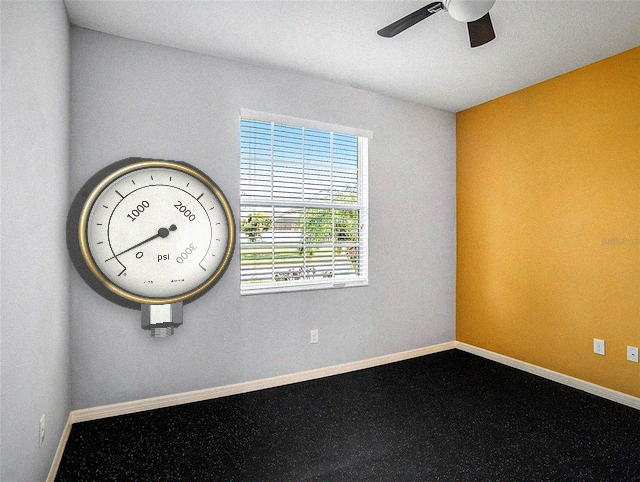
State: 200 psi
